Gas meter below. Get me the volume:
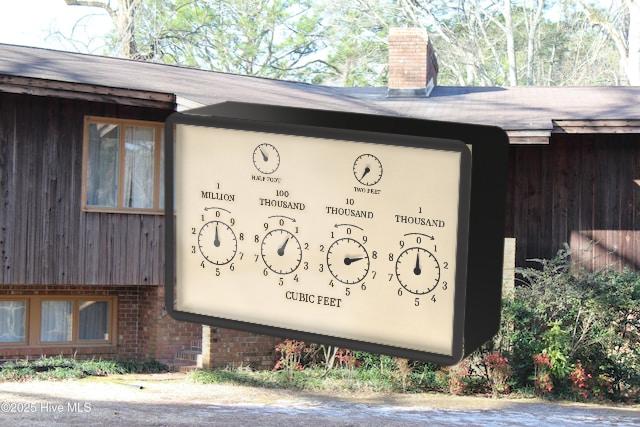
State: 8000 ft³
